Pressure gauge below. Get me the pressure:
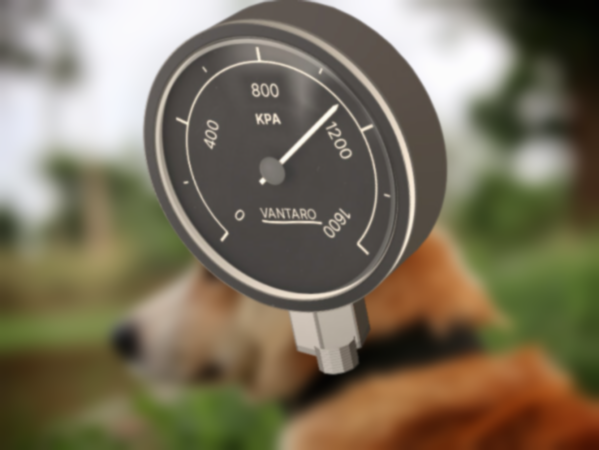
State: 1100 kPa
